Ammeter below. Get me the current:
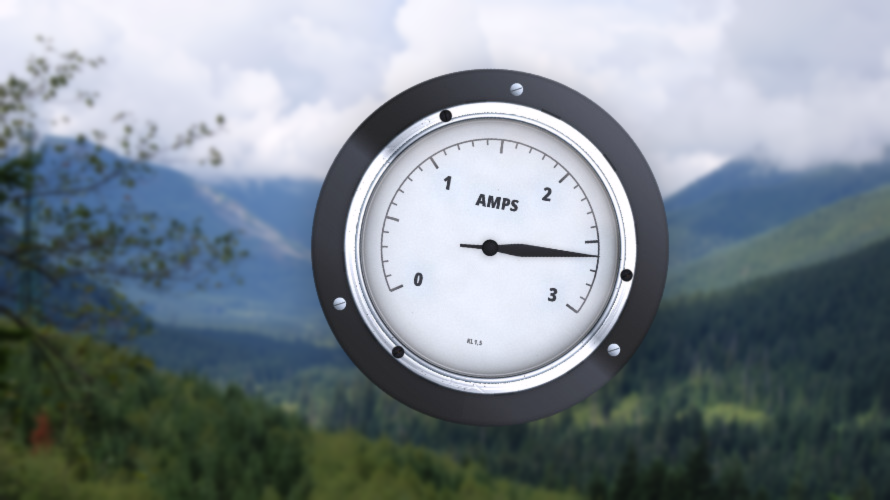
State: 2.6 A
